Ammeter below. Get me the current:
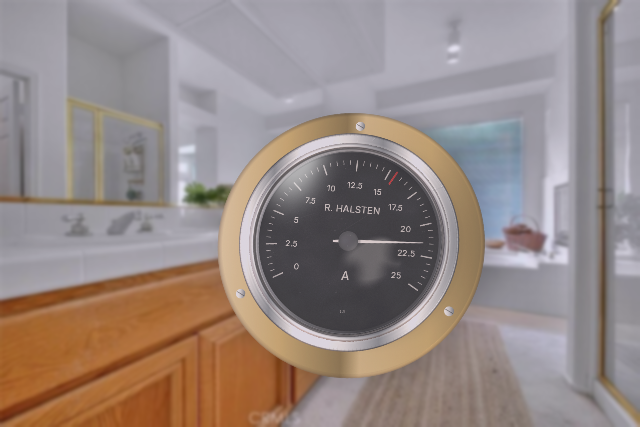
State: 21.5 A
